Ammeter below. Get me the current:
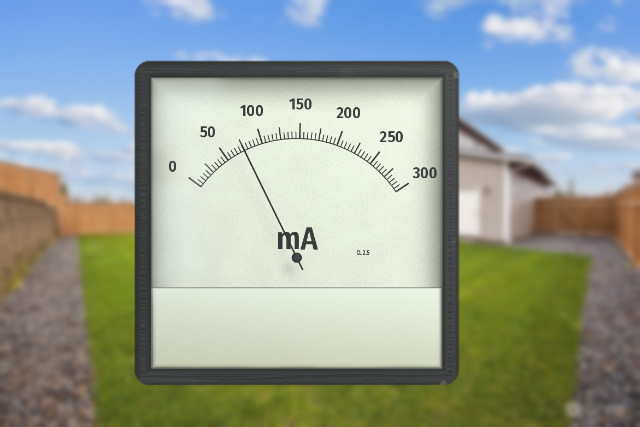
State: 75 mA
